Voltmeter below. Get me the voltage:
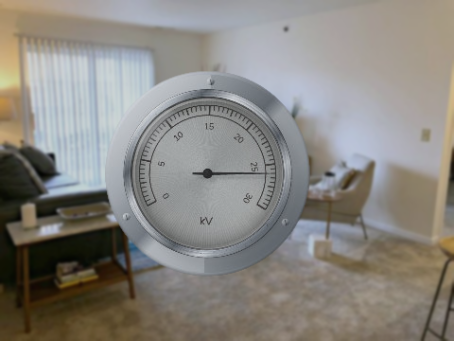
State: 26 kV
